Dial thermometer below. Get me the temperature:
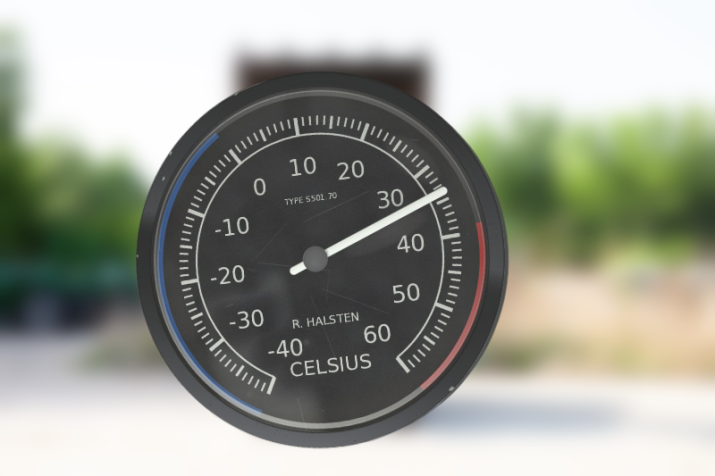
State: 34 °C
